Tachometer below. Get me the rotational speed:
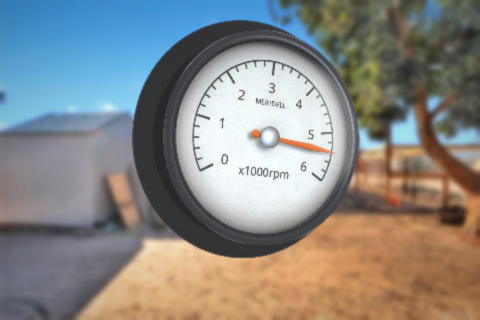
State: 5400 rpm
